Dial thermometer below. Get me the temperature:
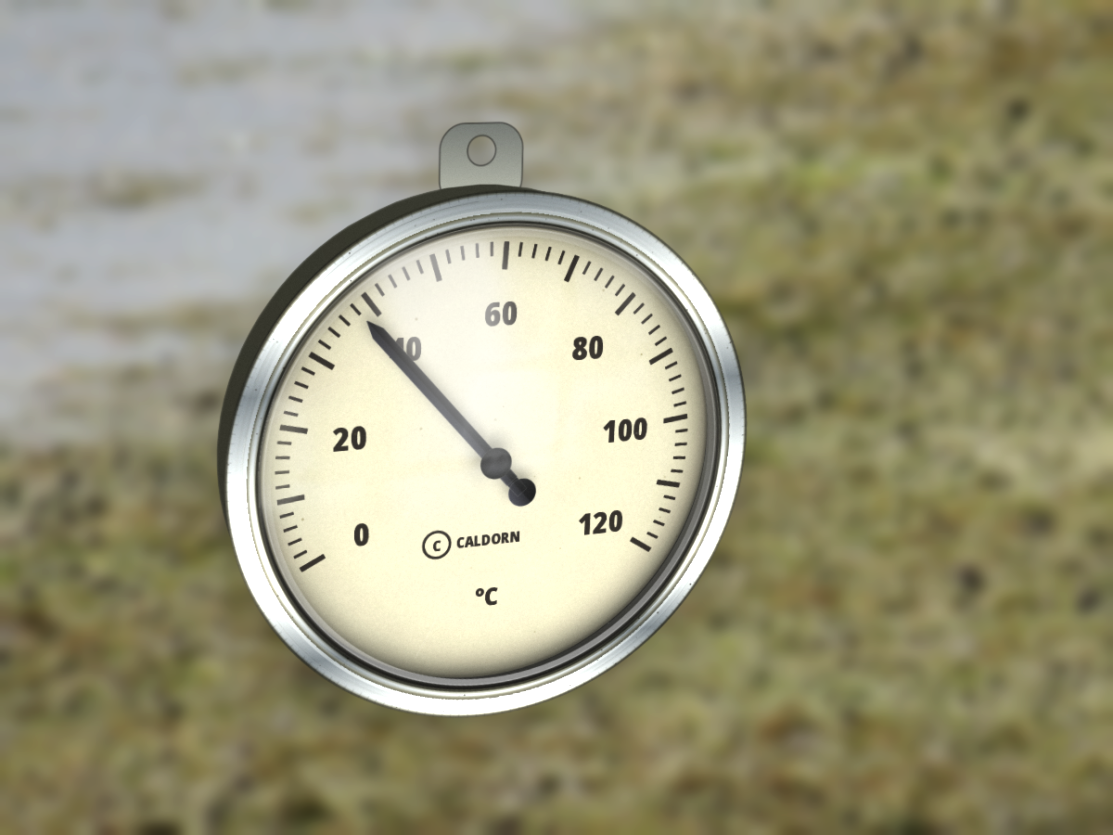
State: 38 °C
